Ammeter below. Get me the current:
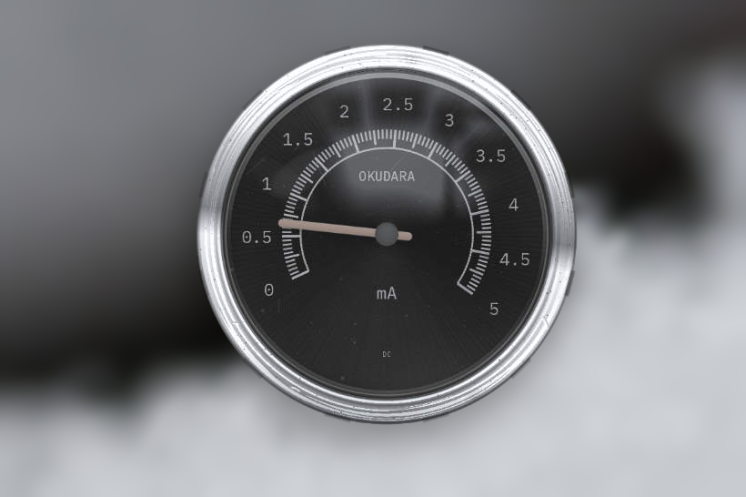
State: 0.65 mA
